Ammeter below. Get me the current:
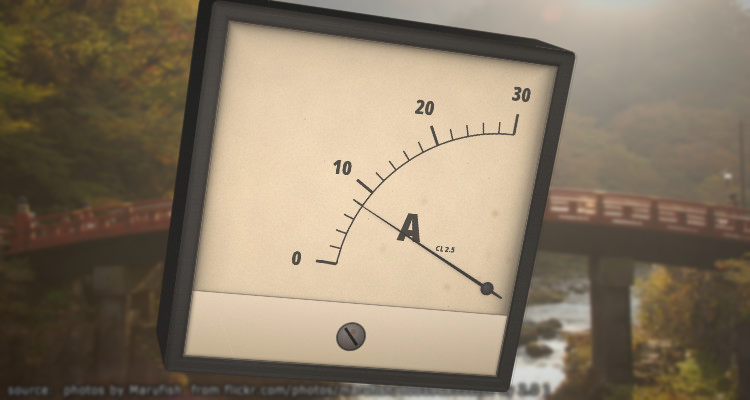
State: 8 A
